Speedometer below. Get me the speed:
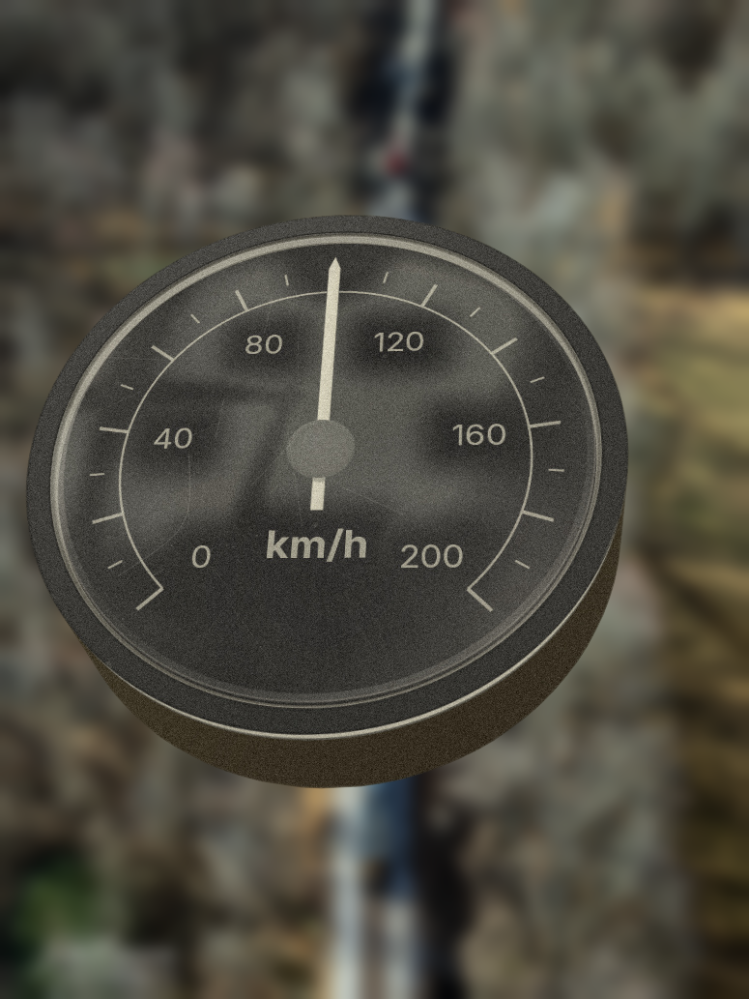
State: 100 km/h
